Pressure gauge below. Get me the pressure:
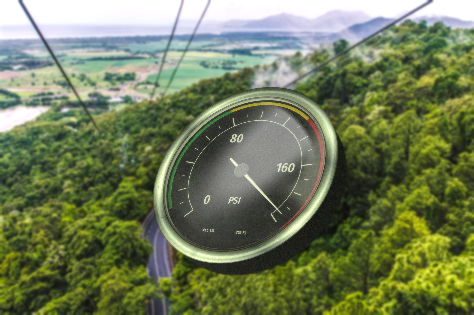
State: 195 psi
